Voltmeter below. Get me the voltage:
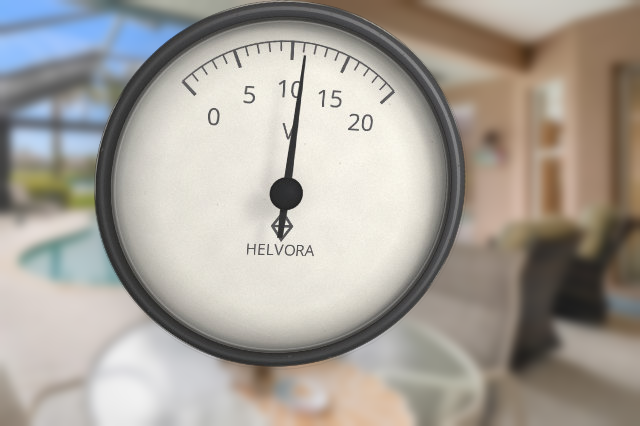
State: 11 V
